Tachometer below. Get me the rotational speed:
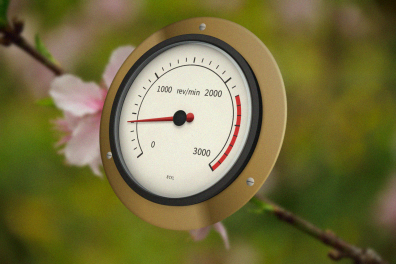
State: 400 rpm
